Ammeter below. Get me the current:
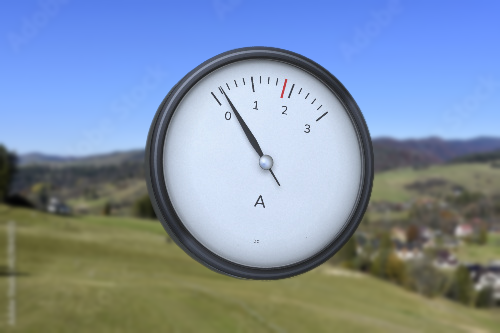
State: 0.2 A
